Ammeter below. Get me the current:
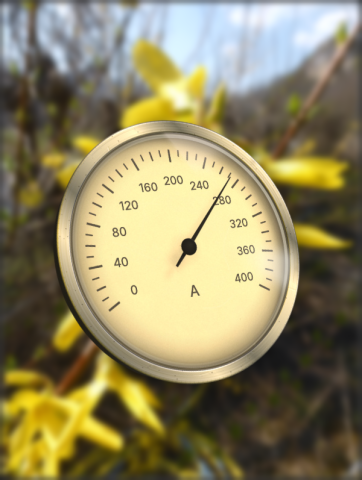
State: 270 A
